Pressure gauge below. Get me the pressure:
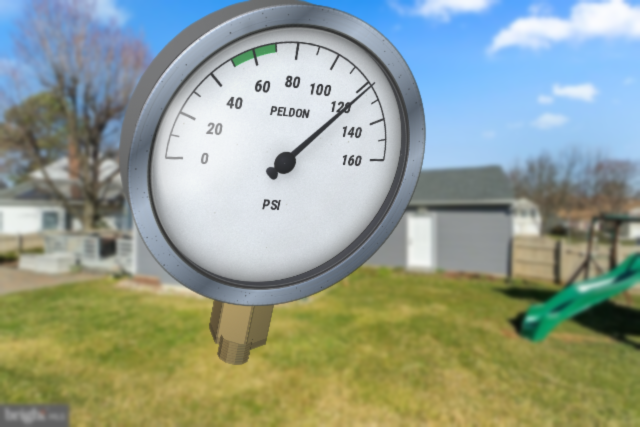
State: 120 psi
